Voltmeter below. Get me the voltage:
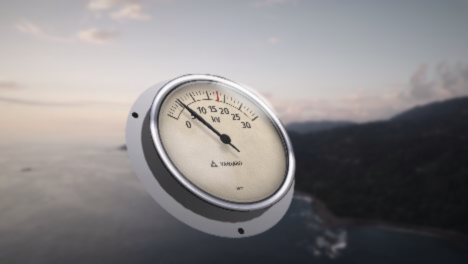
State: 5 kV
